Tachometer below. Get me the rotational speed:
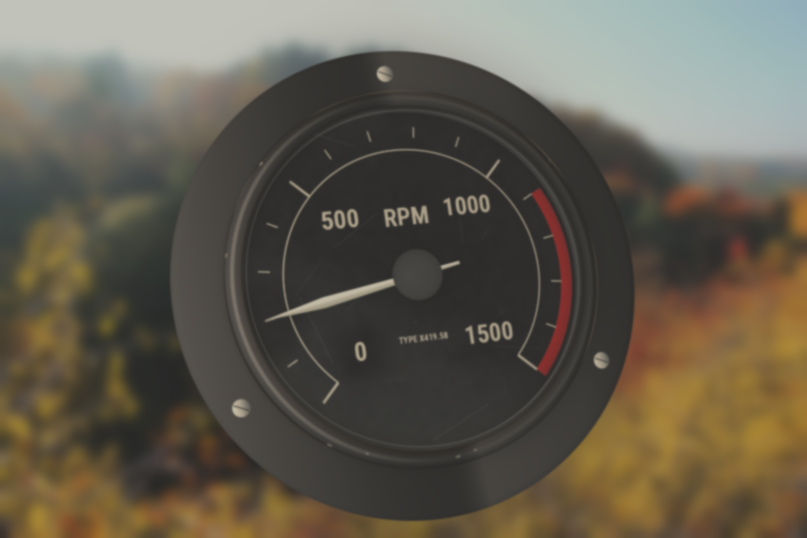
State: 200 rpm
